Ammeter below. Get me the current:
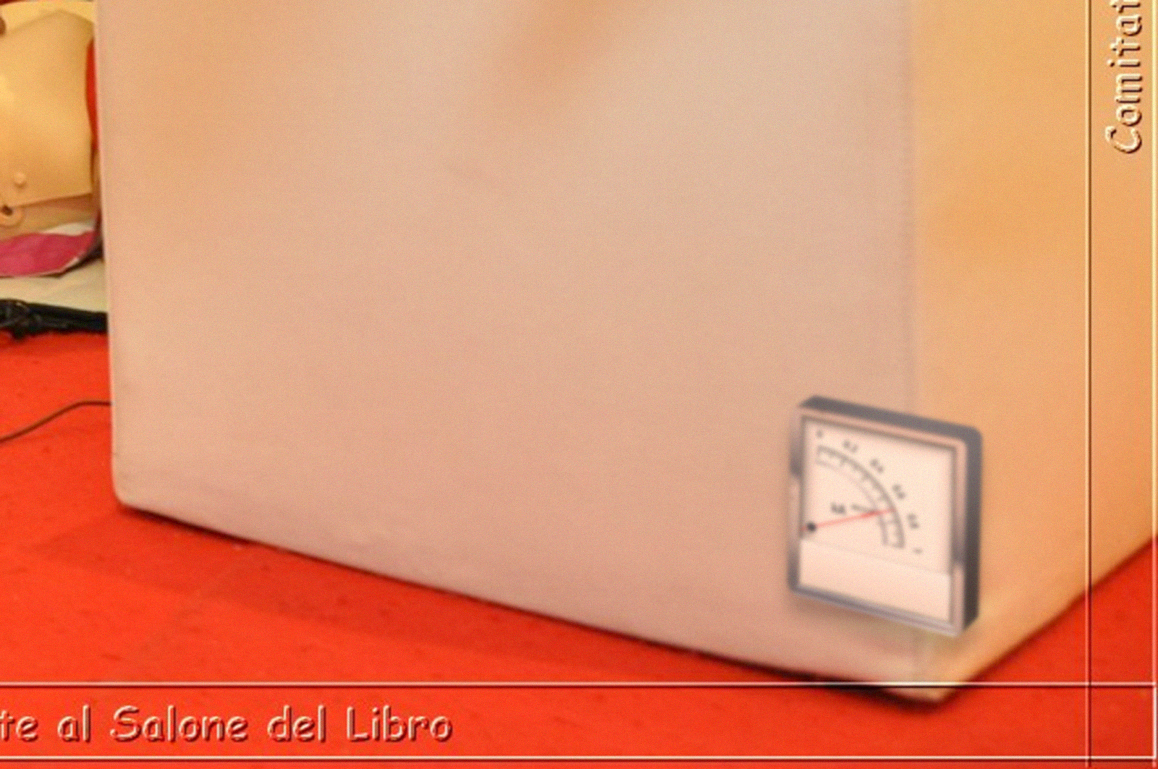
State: 0.7 kA
